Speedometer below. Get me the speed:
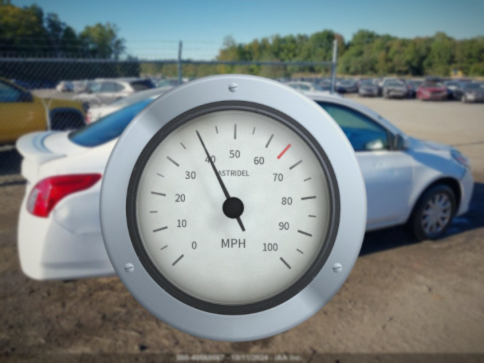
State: 40 mph
